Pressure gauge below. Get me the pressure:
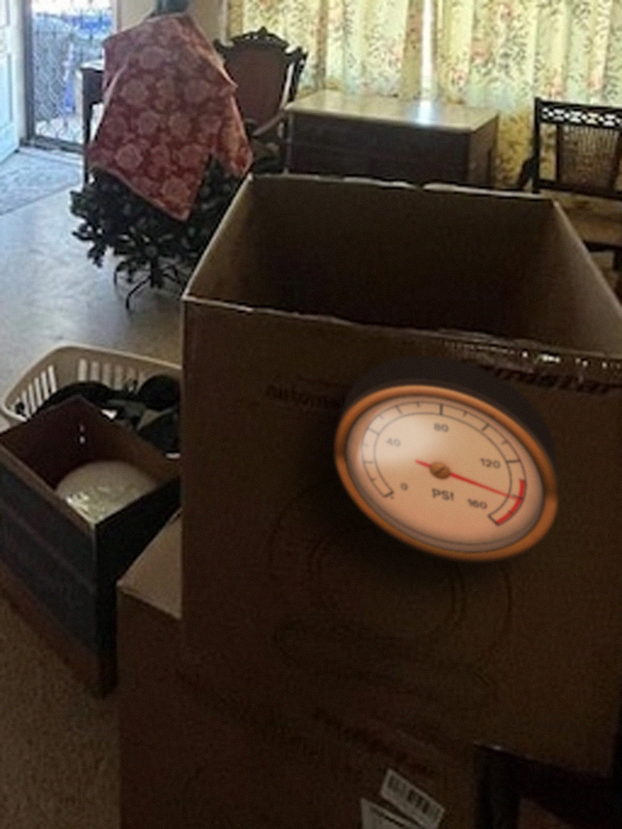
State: 140 psi
